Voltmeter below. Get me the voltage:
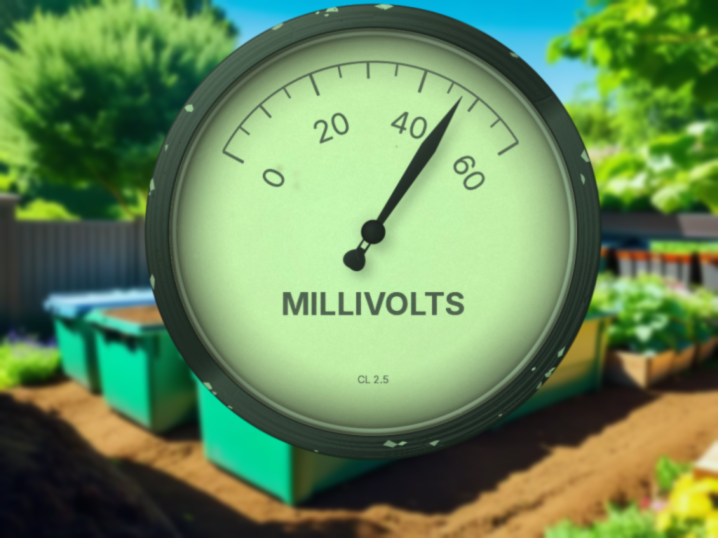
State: 47.5 mV
